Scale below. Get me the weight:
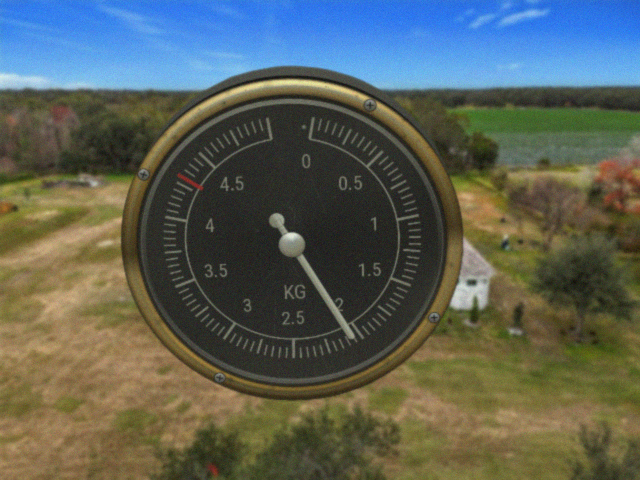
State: 2.05 kg
